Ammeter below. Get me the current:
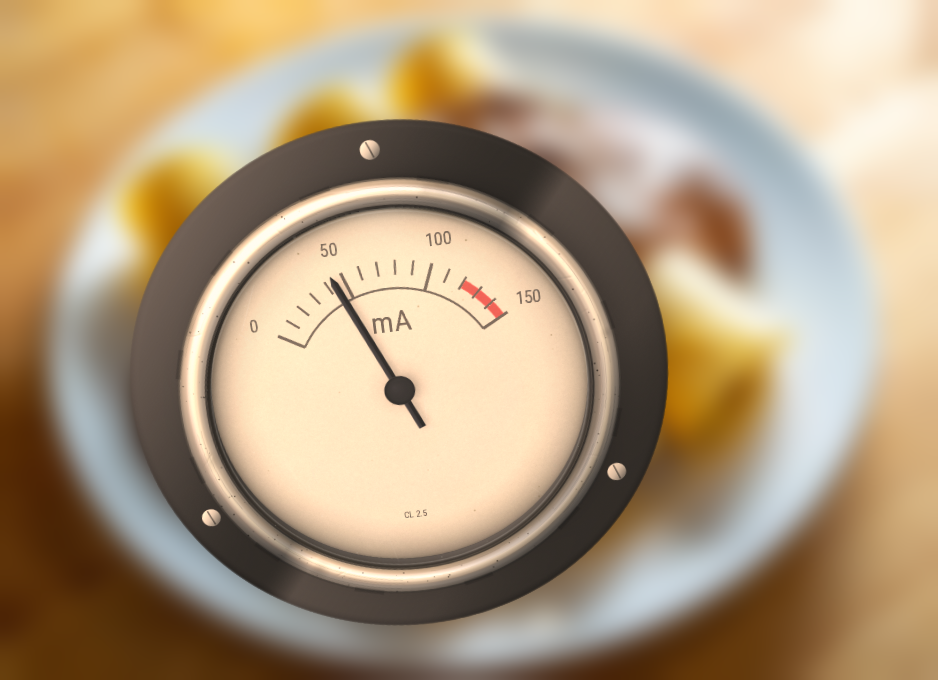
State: 45 mA
